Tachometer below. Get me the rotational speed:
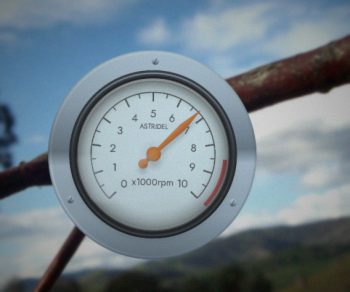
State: 6750 rpm
